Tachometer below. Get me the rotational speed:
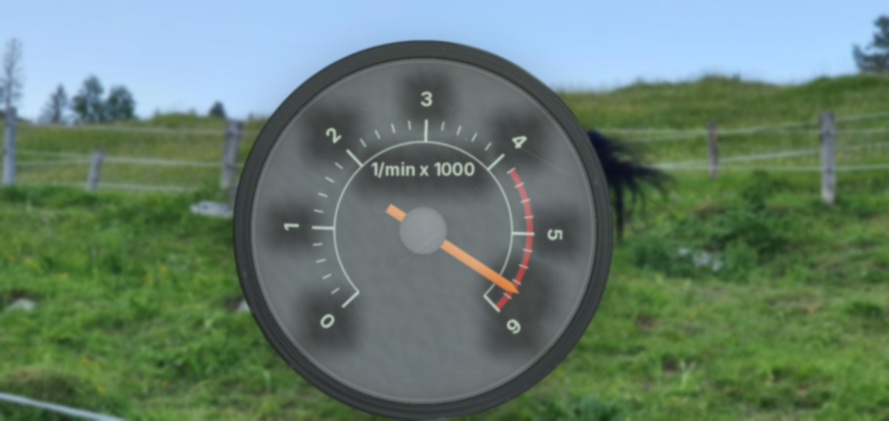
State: 5700 rpm
